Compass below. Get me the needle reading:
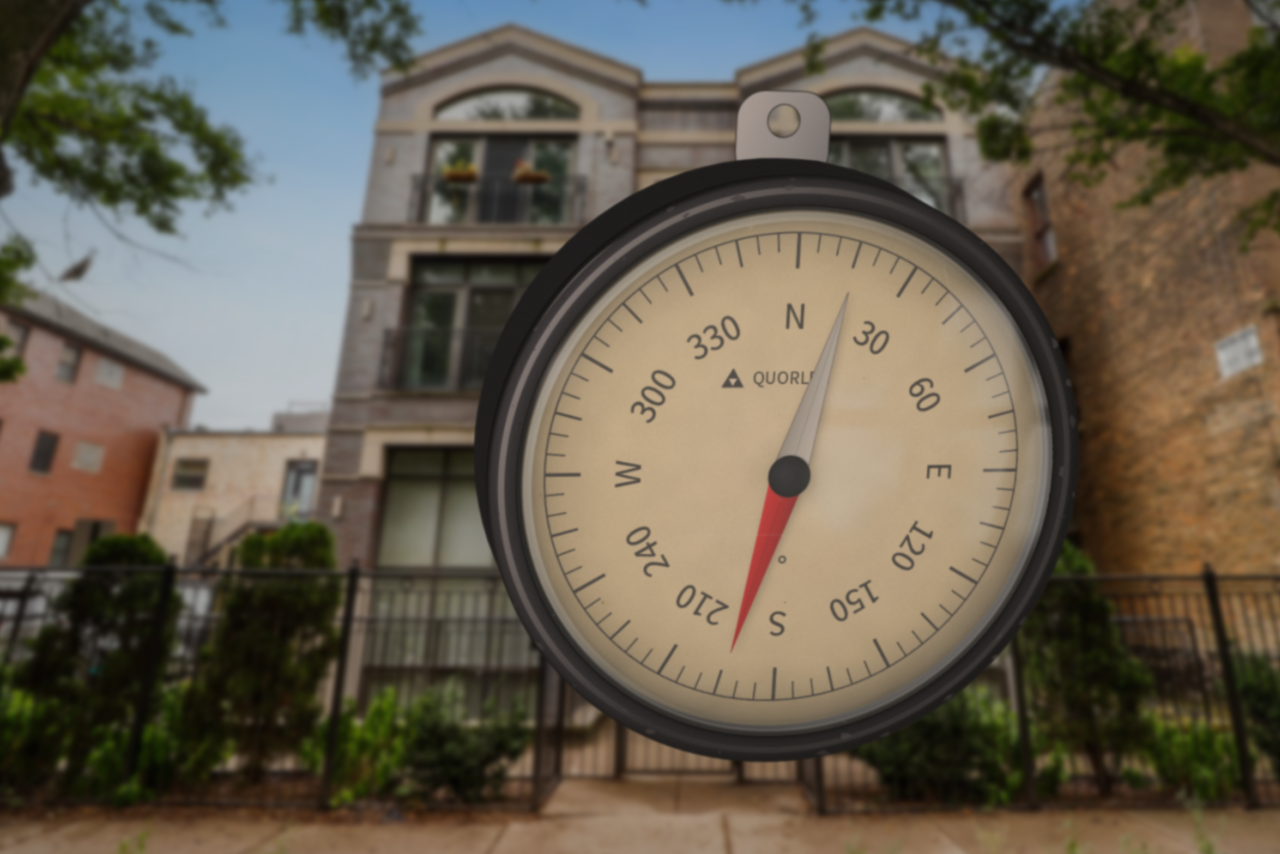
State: 195 °
